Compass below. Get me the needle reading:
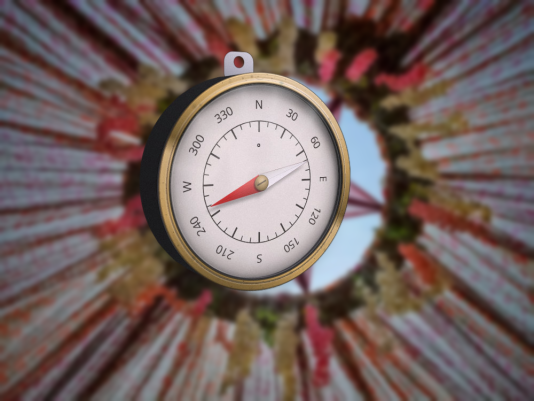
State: 250 °
